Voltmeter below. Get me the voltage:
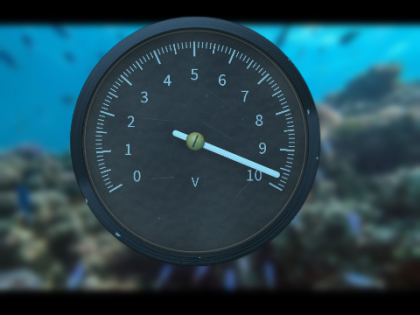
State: 9.7 V
